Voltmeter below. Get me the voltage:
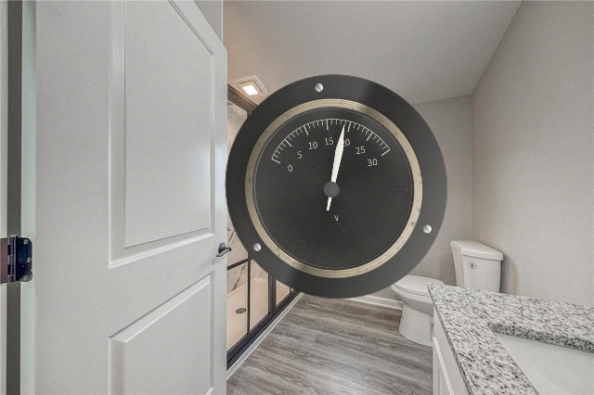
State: 19 V
